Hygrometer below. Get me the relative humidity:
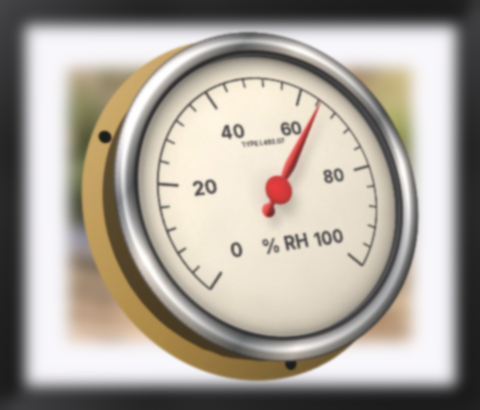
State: 64 %
